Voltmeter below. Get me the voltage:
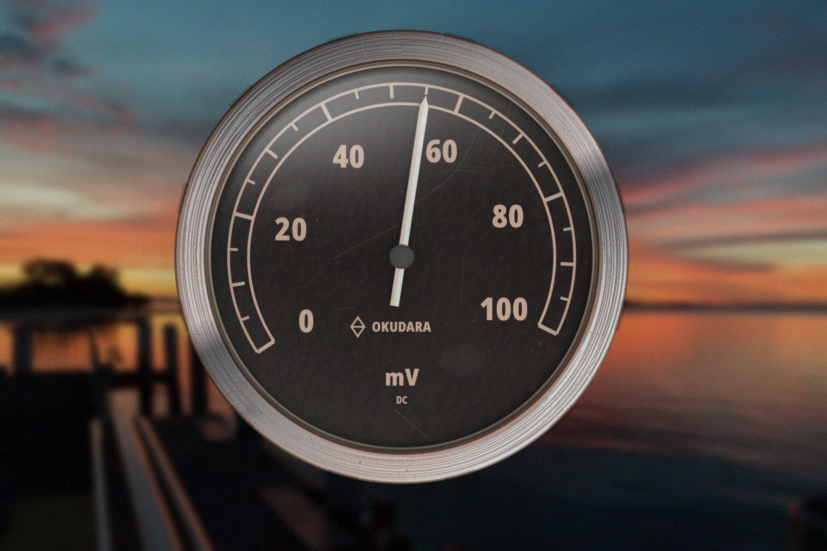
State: 55 mV
